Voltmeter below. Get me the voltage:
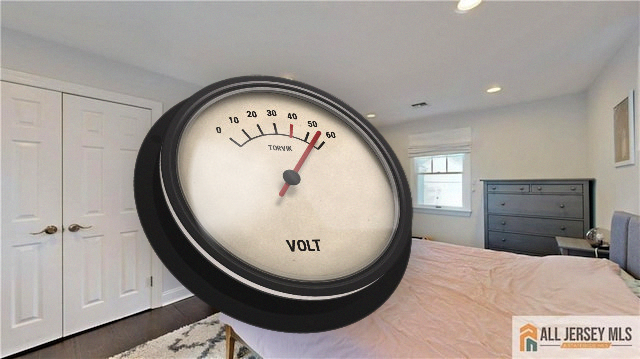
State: 55 V
